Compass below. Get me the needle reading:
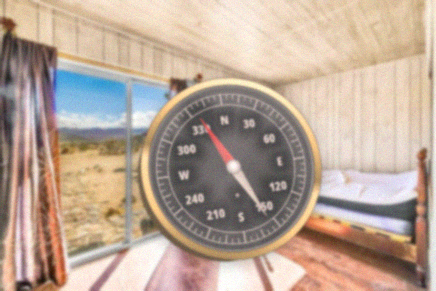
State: 335 °
